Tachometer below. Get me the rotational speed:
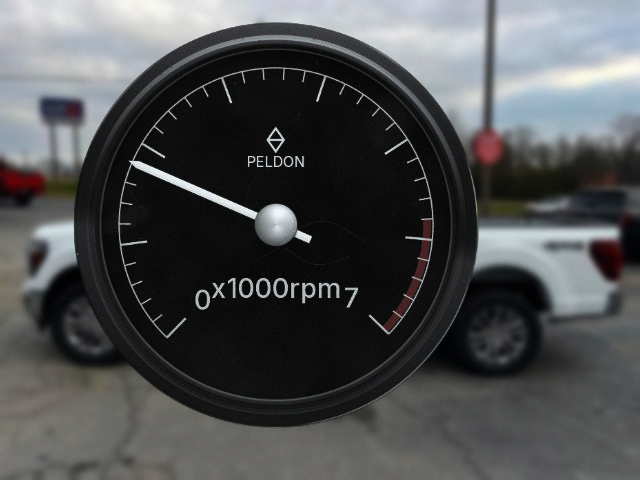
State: 1800 rpm
